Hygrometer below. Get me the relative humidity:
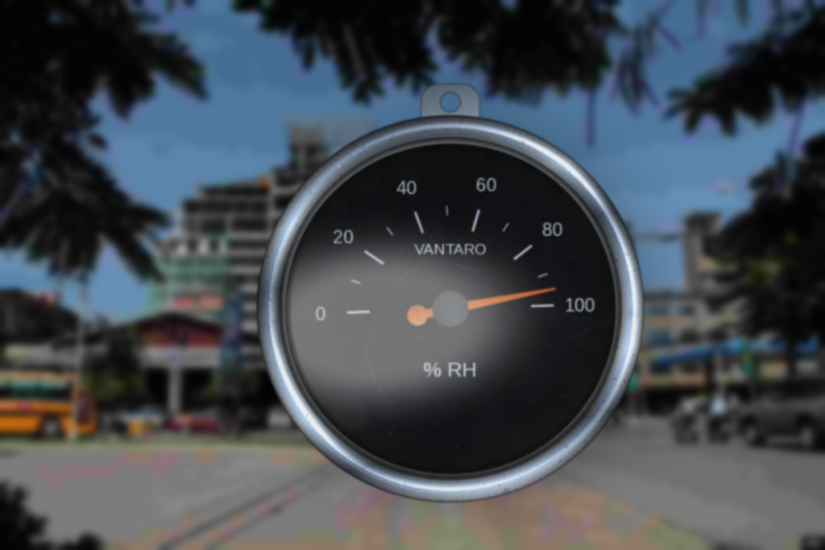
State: 95 %
